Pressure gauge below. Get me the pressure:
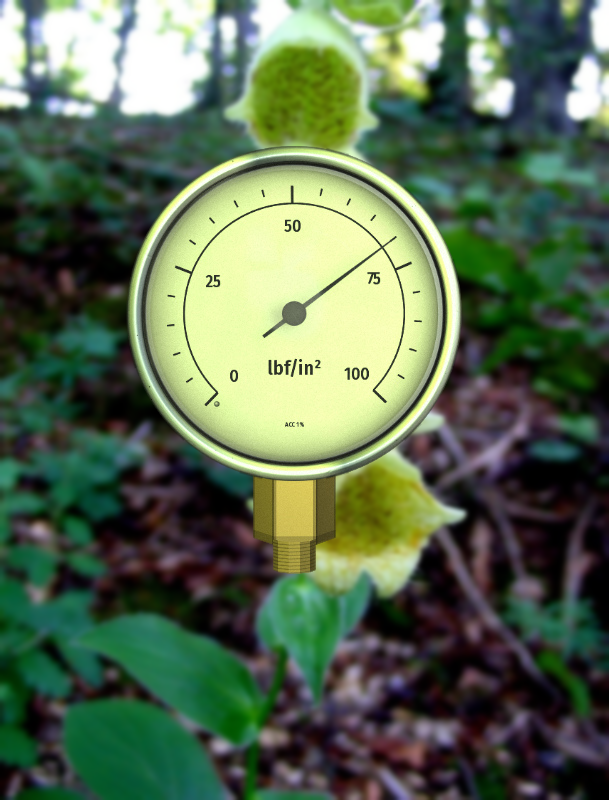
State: 70 psi
